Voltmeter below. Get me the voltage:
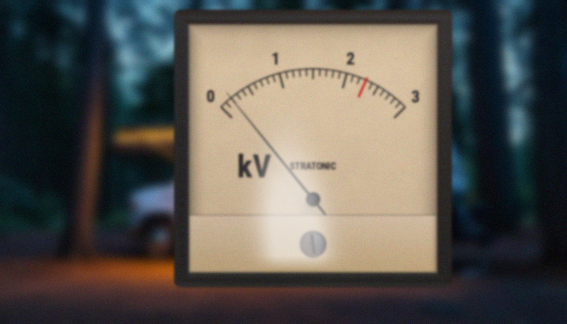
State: 0.2 kV
